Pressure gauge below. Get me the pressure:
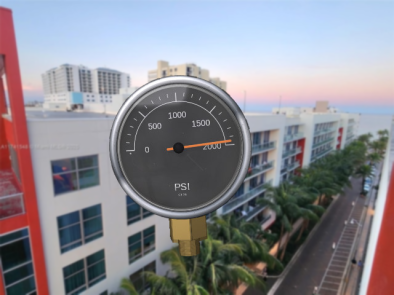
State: 1950 psi
